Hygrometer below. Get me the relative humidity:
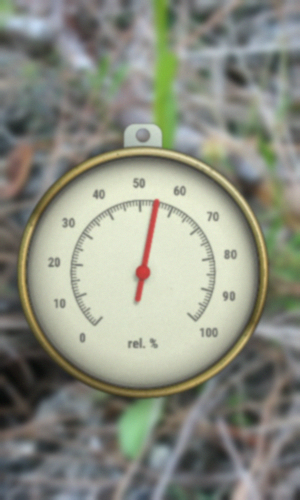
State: 55 %
